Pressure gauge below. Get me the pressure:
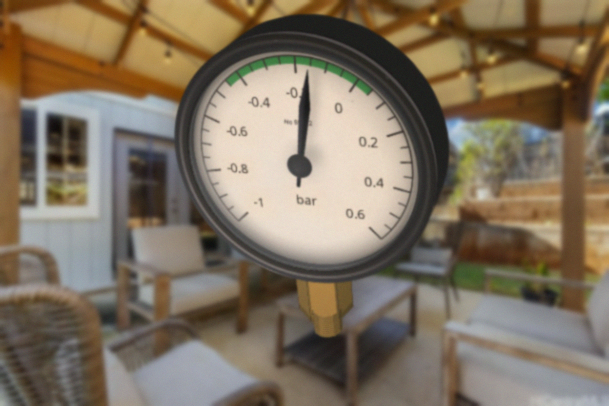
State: -0.15 bar
